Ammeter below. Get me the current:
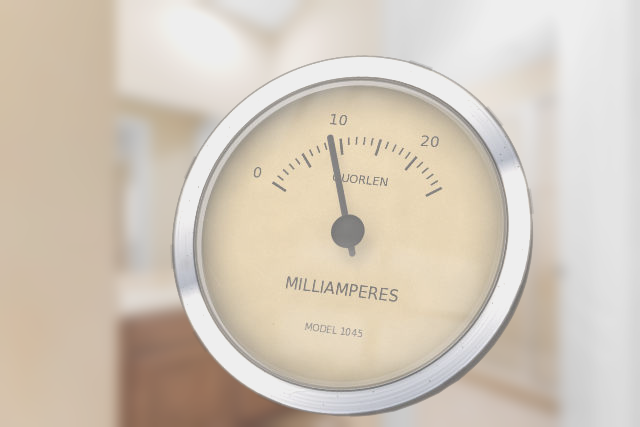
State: 9 mA
